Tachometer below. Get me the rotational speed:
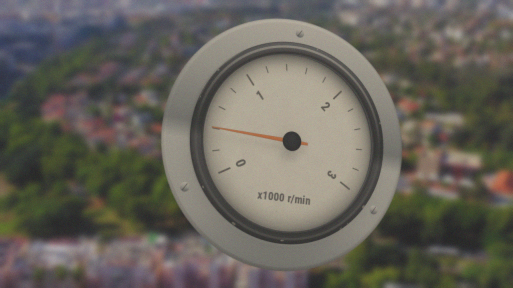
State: 400 rpm
